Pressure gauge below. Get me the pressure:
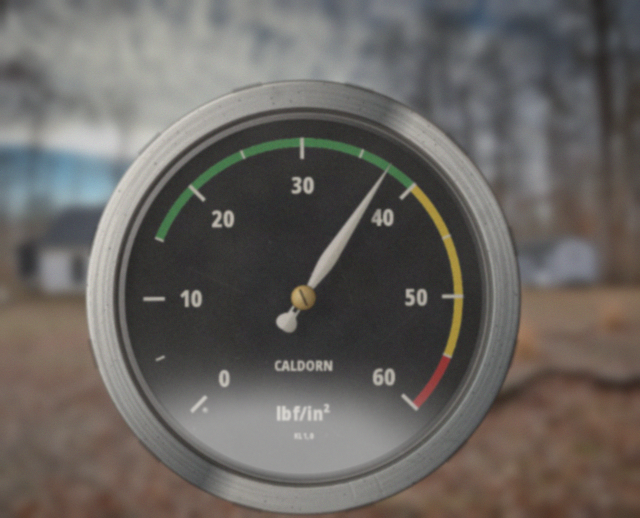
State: 37.5 psi
